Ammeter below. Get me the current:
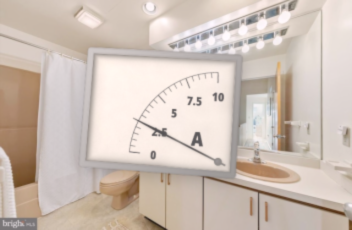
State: 2.5 A
